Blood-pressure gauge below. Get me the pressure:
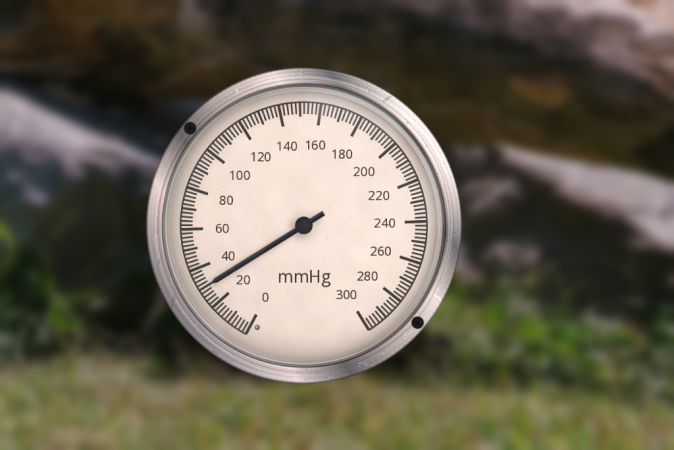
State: 30 mmHg
